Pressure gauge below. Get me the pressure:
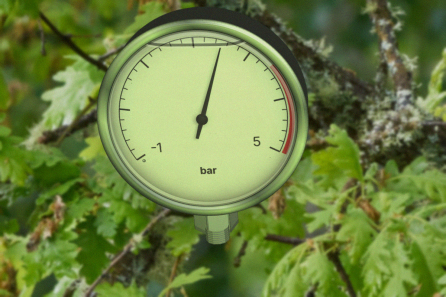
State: 2.5 bar
